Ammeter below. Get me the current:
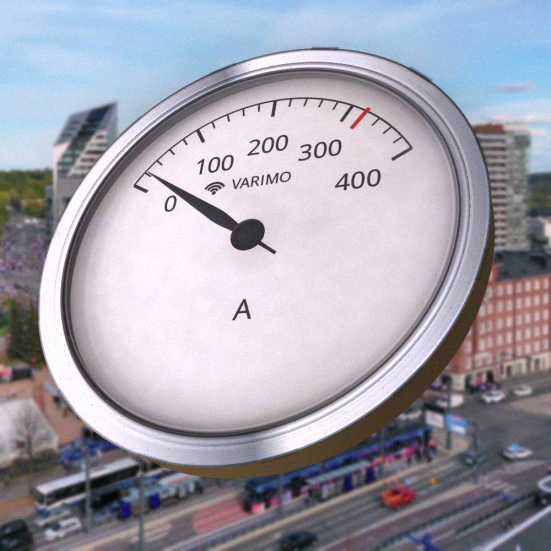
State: 20 A
